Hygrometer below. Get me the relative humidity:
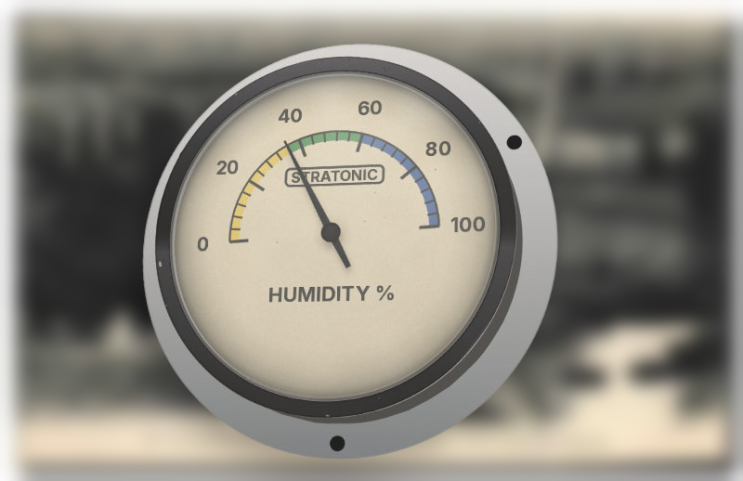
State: 36 %
